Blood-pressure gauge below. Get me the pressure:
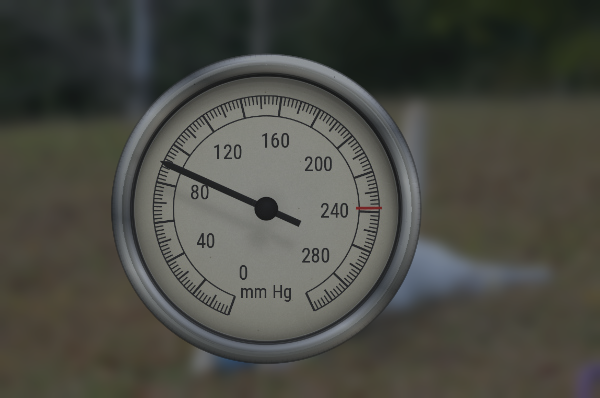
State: 90 mmHg
